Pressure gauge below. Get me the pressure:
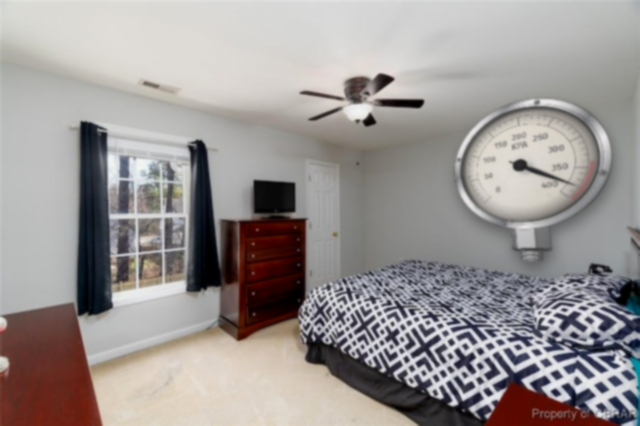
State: 380 kPa
